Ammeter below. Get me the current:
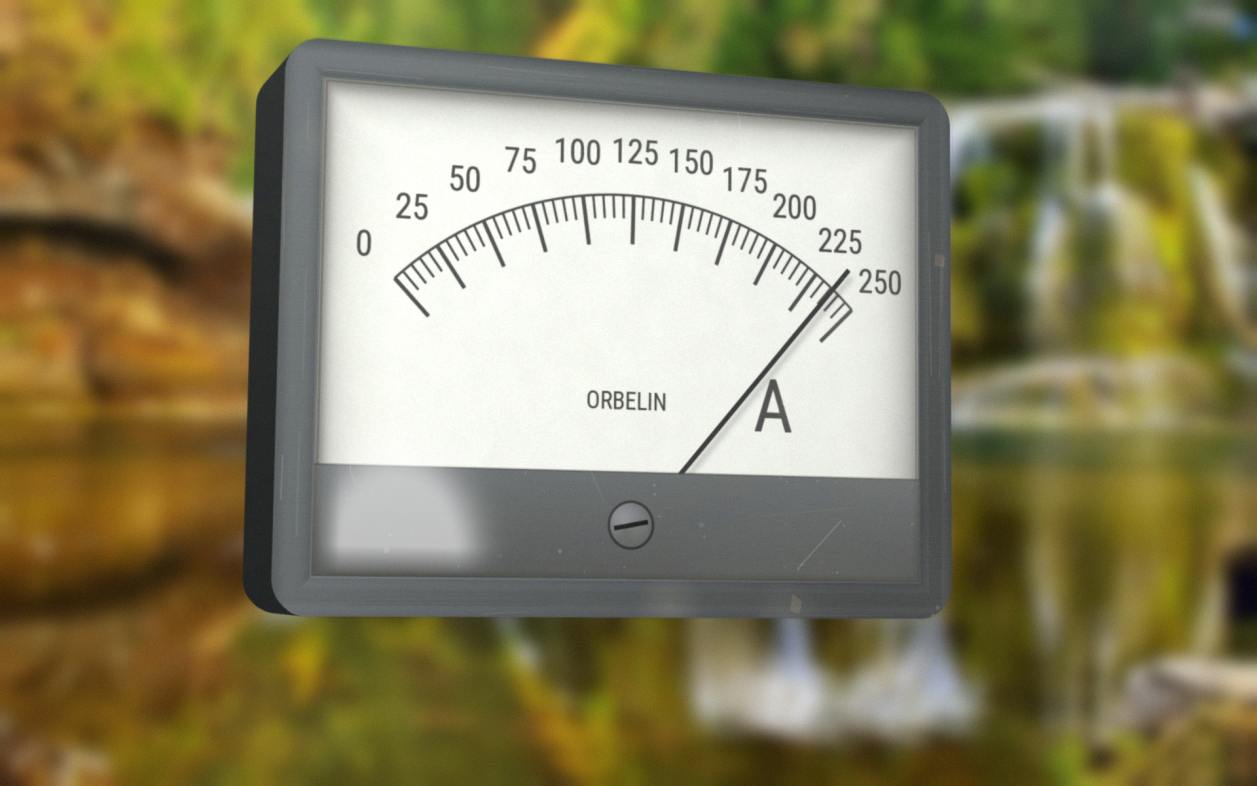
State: 235 A
